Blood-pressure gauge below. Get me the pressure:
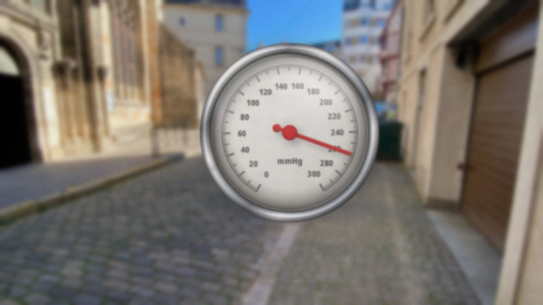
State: 260 mmHg
